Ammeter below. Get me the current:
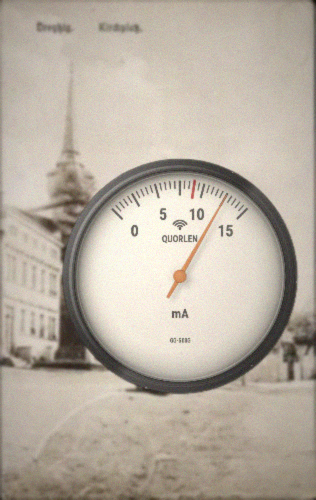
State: 12.5 mA
